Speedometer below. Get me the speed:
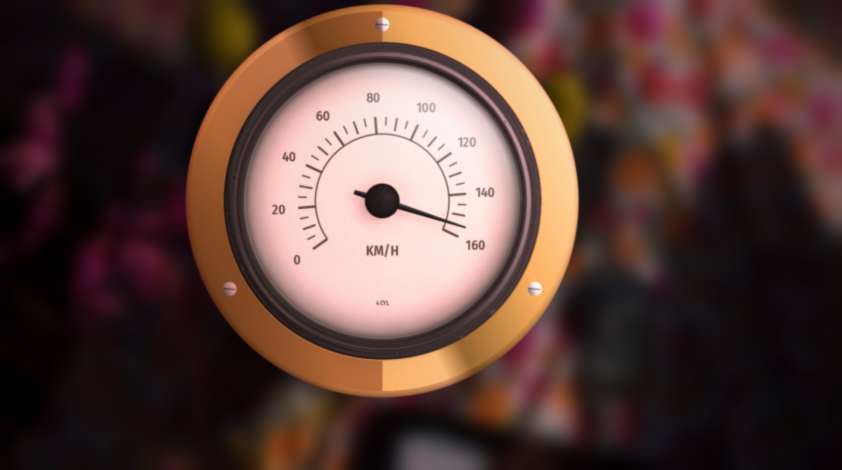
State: 155 km/h
